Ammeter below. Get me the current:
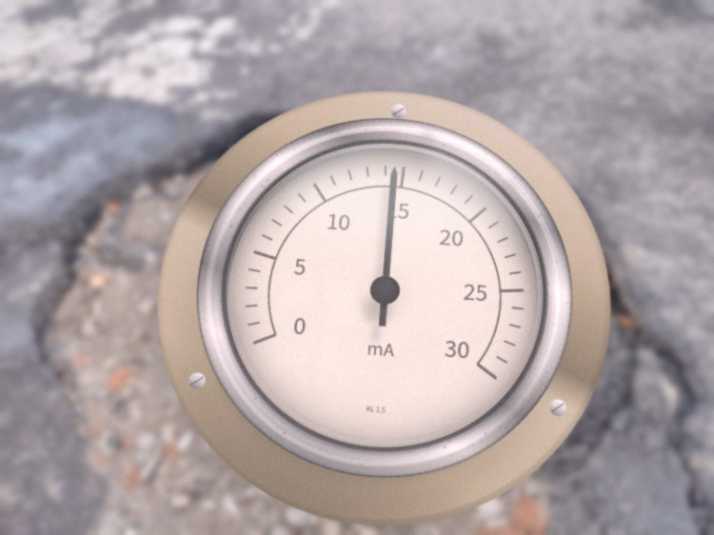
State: 14.5 mA
